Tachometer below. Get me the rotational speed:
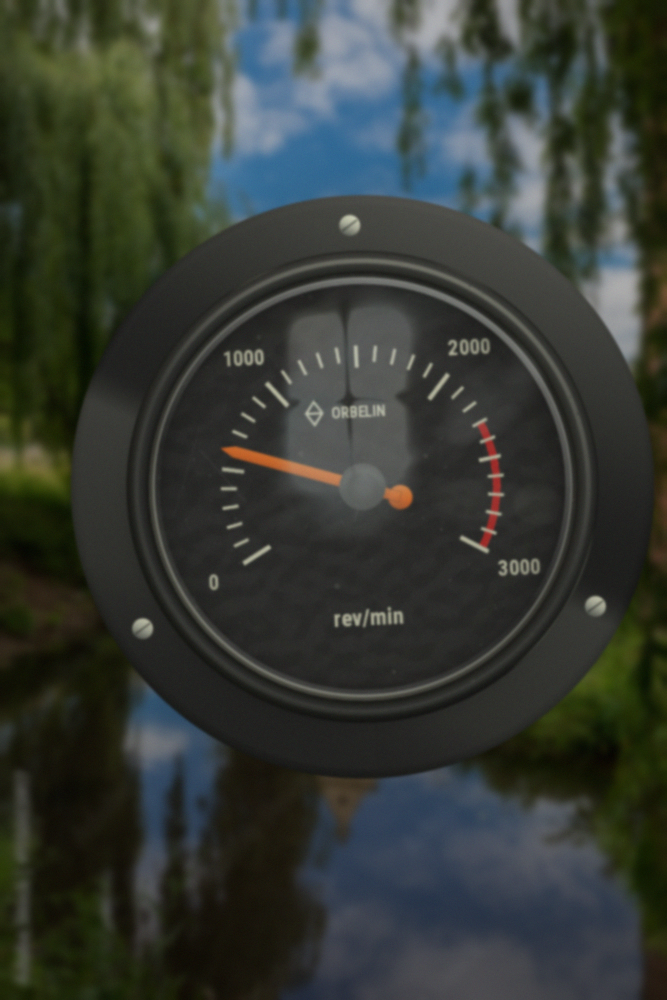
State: 600 rpm
